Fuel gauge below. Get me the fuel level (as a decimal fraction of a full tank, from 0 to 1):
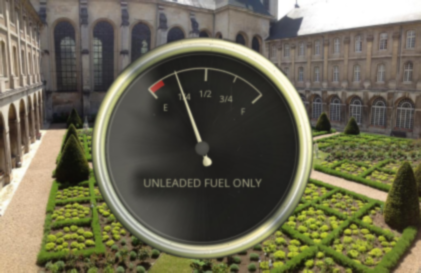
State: 0.25
